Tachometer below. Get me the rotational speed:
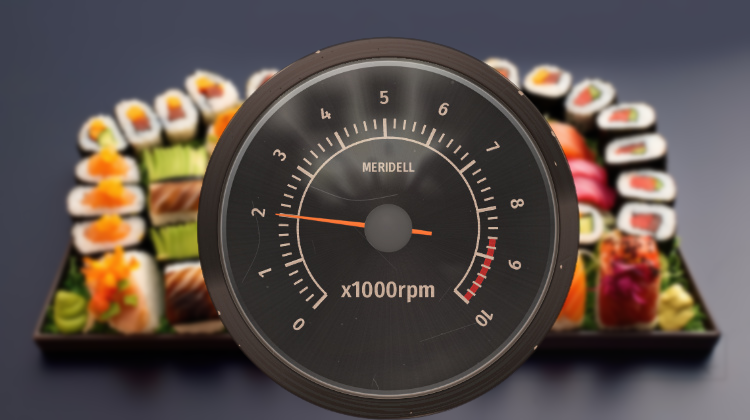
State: 2000 rpm
